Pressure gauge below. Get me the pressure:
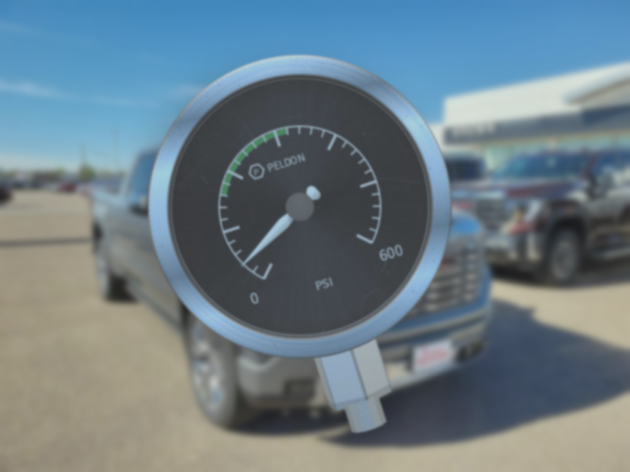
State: 40 psi
